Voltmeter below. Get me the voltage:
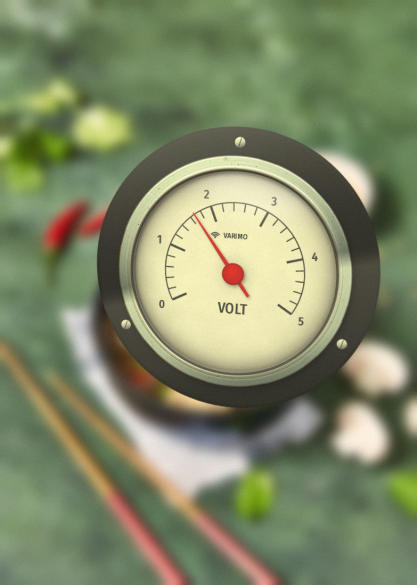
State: 1.7 V
